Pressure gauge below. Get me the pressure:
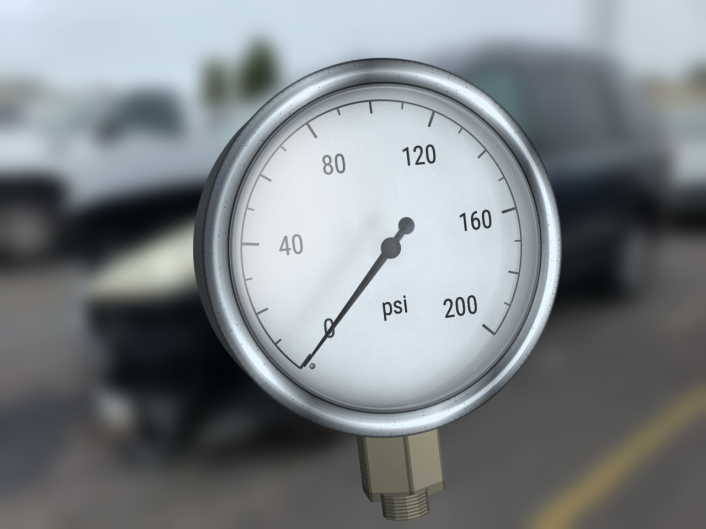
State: 0 psi
